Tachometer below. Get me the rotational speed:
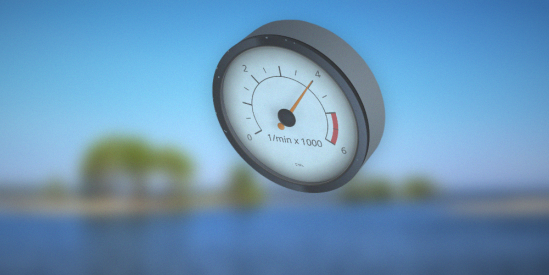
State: 4000 rpm
